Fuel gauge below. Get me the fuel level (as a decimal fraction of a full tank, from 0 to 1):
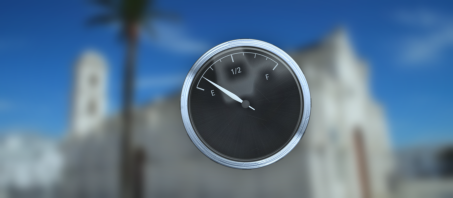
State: 0.125
